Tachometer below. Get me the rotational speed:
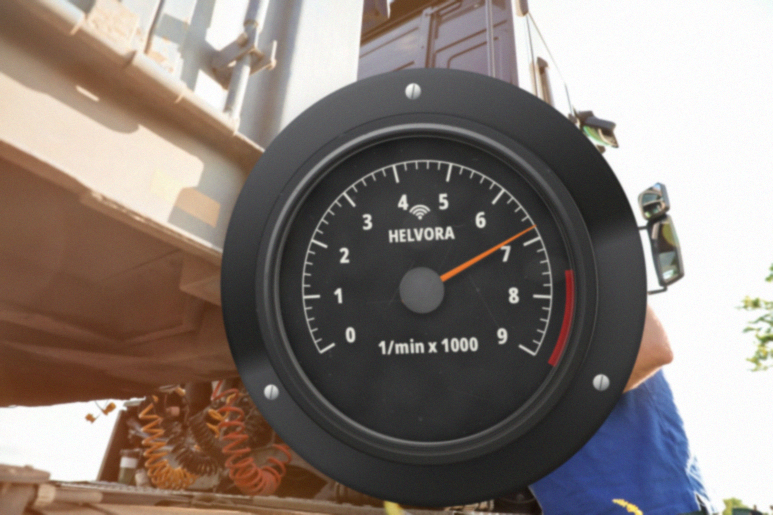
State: 6800 rpm
